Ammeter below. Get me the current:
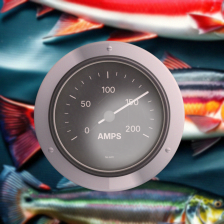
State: 150 A
